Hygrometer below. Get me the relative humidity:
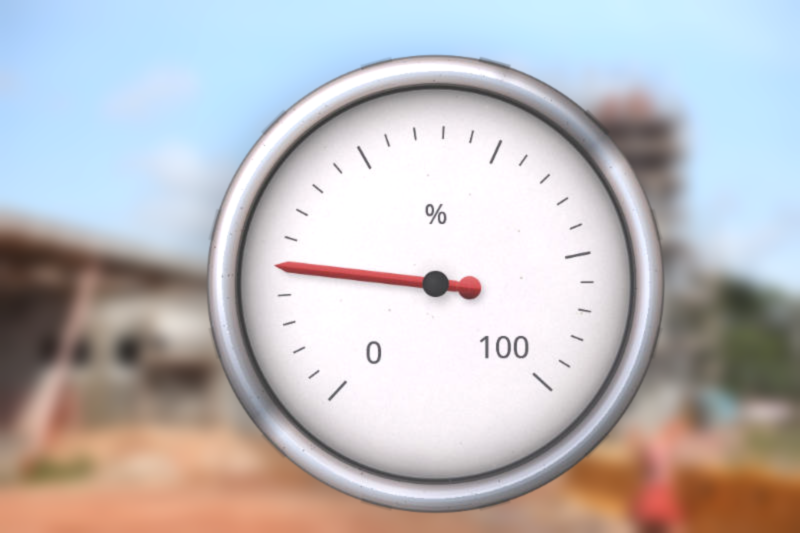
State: 20 %
